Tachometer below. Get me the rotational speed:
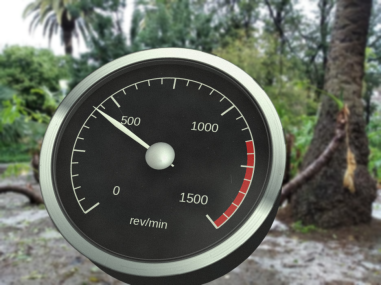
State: 425 rpm
